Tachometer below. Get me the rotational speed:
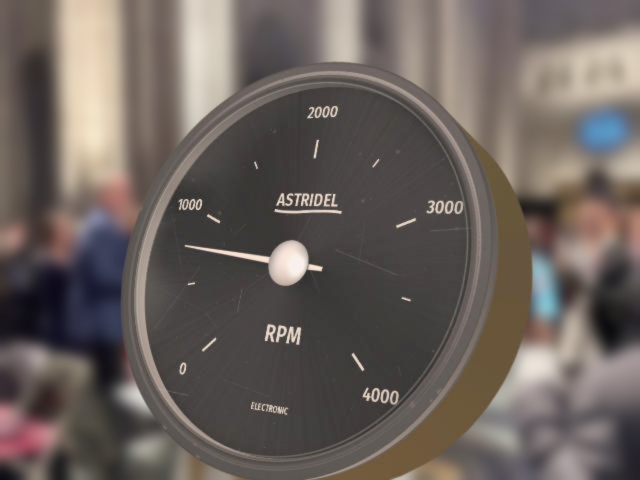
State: 750 rpm
